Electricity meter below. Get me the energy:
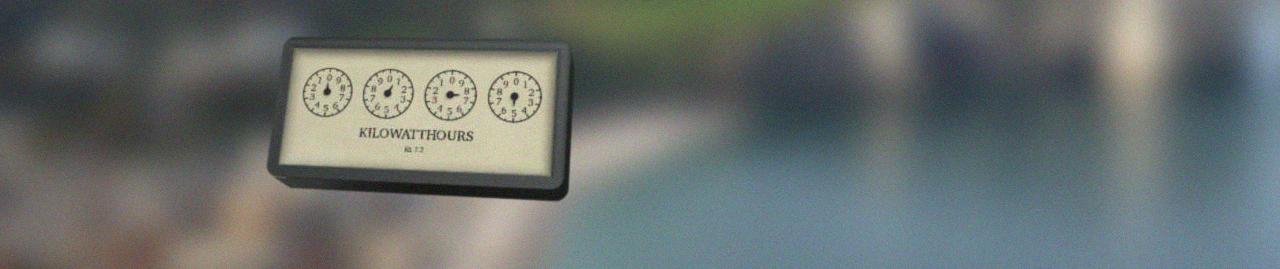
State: 75 kWh
